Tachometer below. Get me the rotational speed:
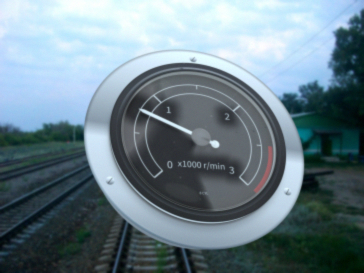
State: 750 rpm
